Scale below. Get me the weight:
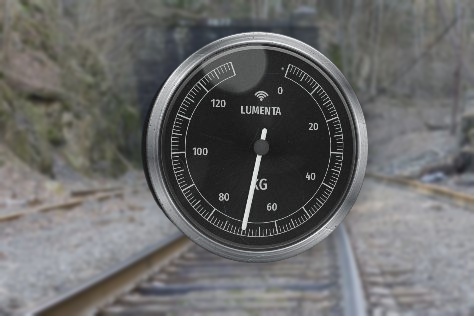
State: 70 kg
